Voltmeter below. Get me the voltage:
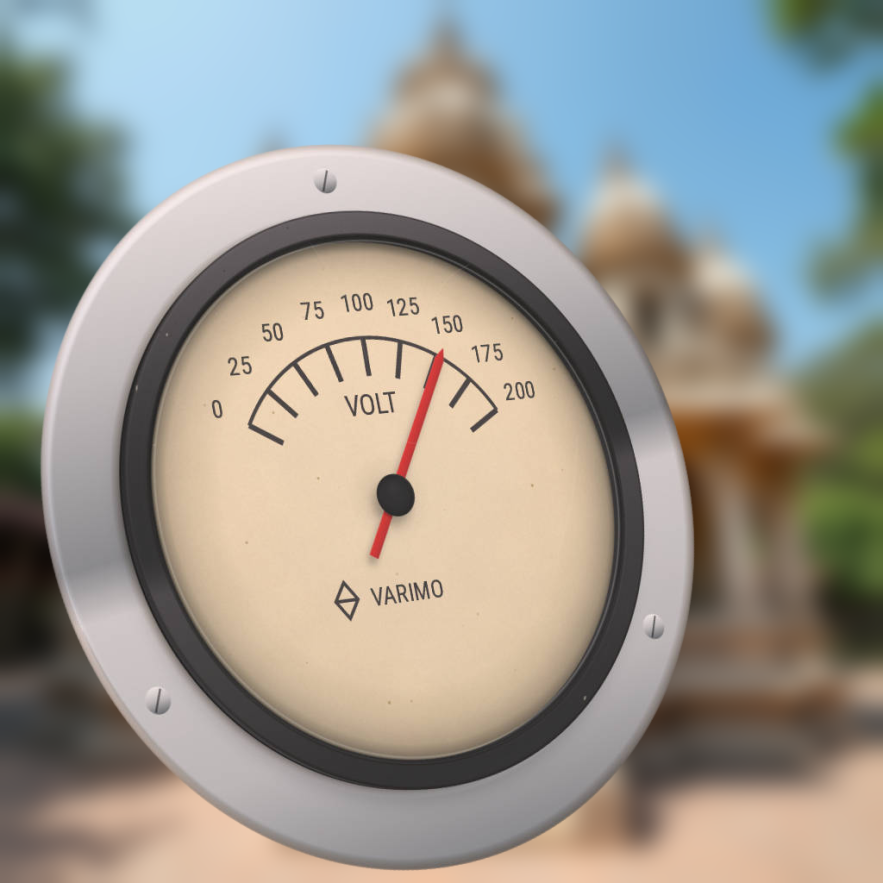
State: 150 V
